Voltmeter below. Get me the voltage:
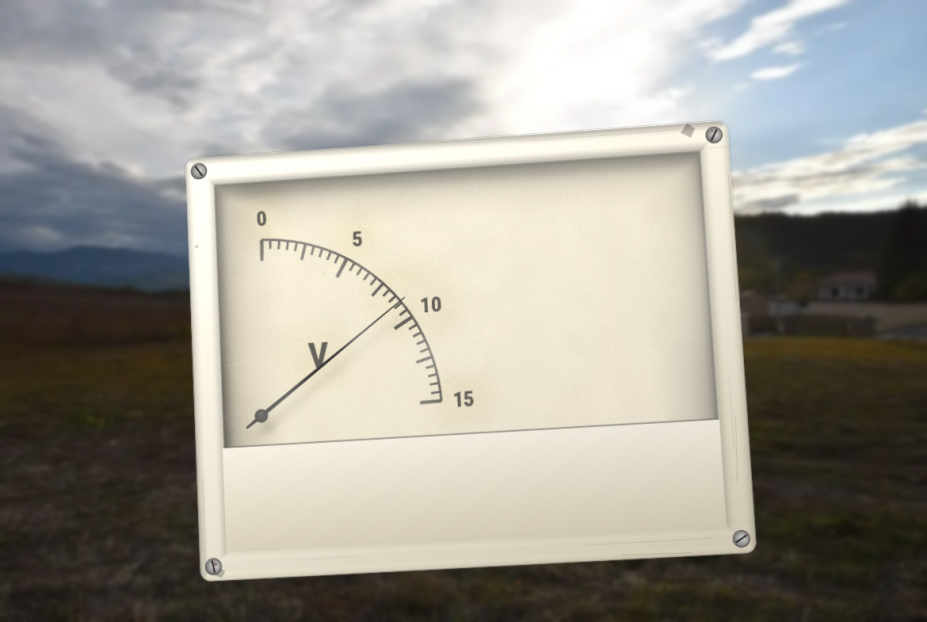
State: 9 V
